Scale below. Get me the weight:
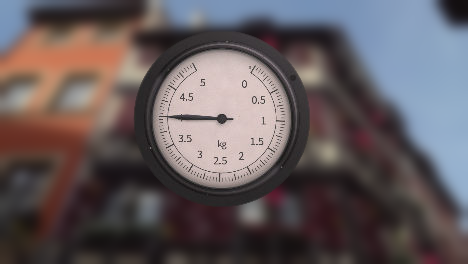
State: 4 kg
